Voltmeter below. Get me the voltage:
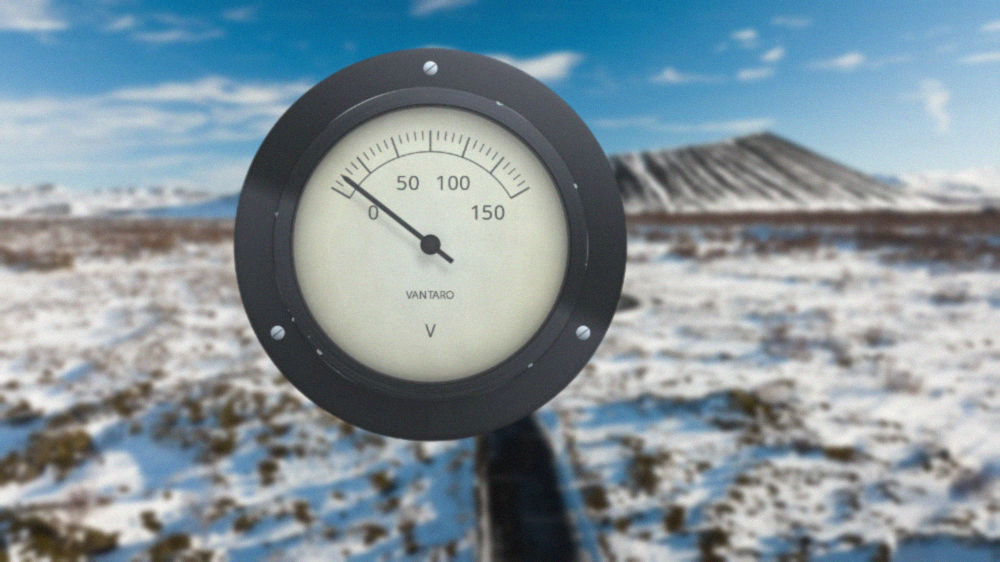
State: 10 V
